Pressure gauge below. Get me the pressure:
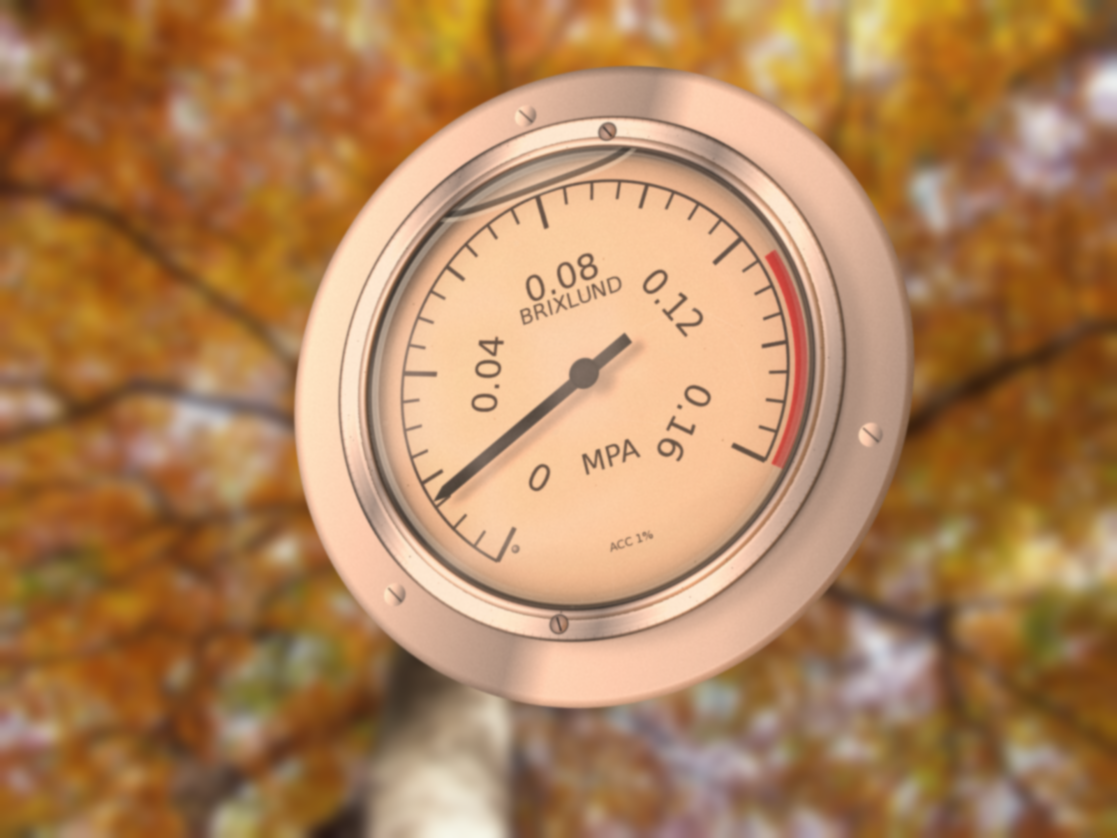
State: 0.015 MPa
